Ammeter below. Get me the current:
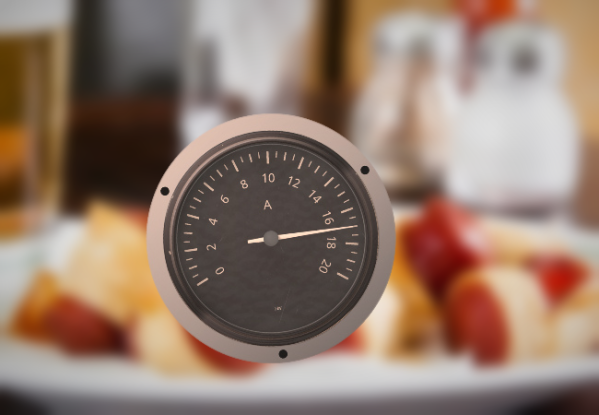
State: 17 A
